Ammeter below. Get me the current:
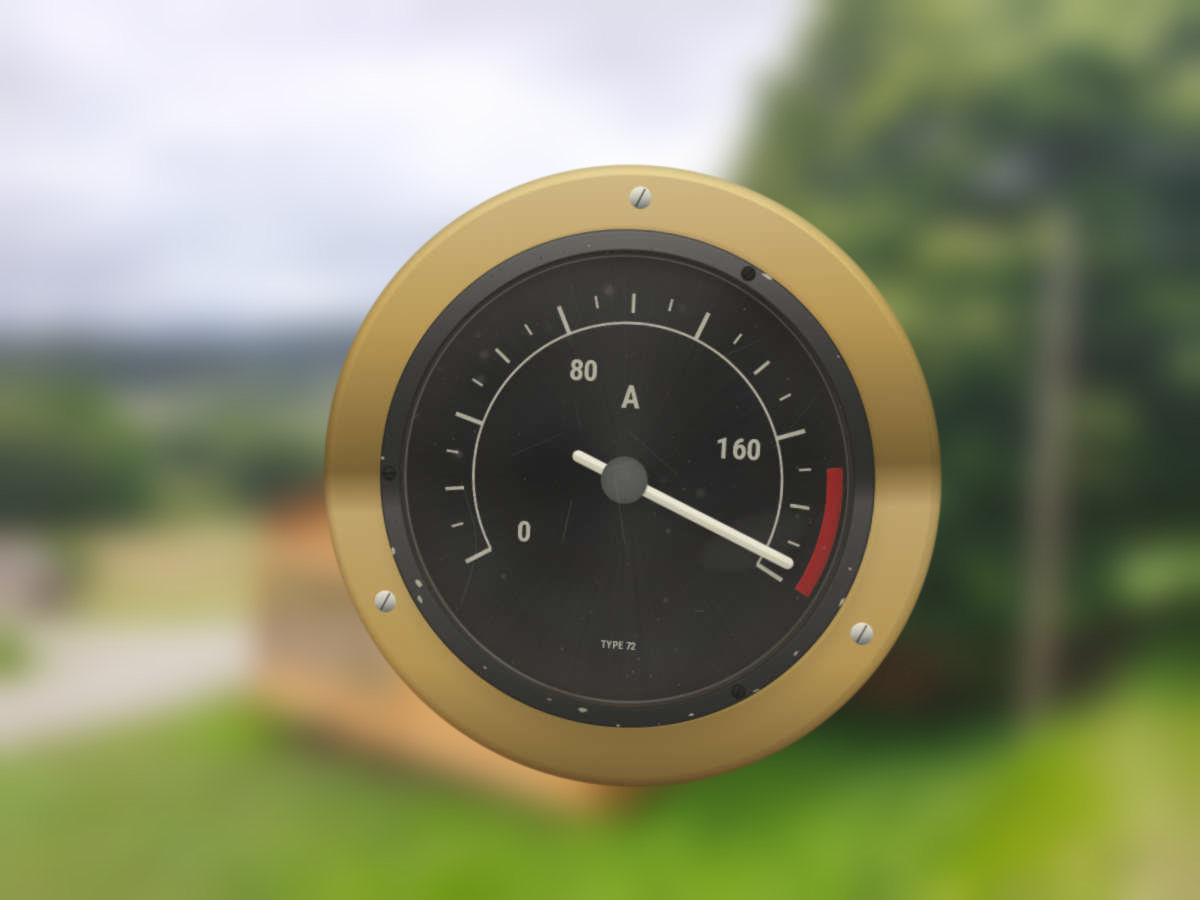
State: 195 A
